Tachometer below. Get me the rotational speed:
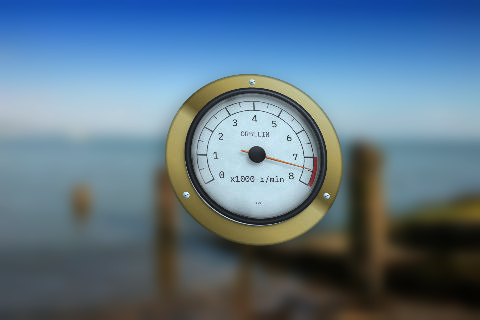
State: 7500 rpm
